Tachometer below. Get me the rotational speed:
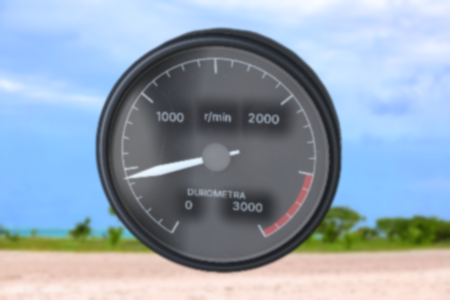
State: 450 rpm
